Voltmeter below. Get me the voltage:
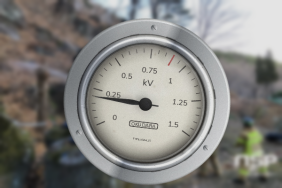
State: 0.2 kV
